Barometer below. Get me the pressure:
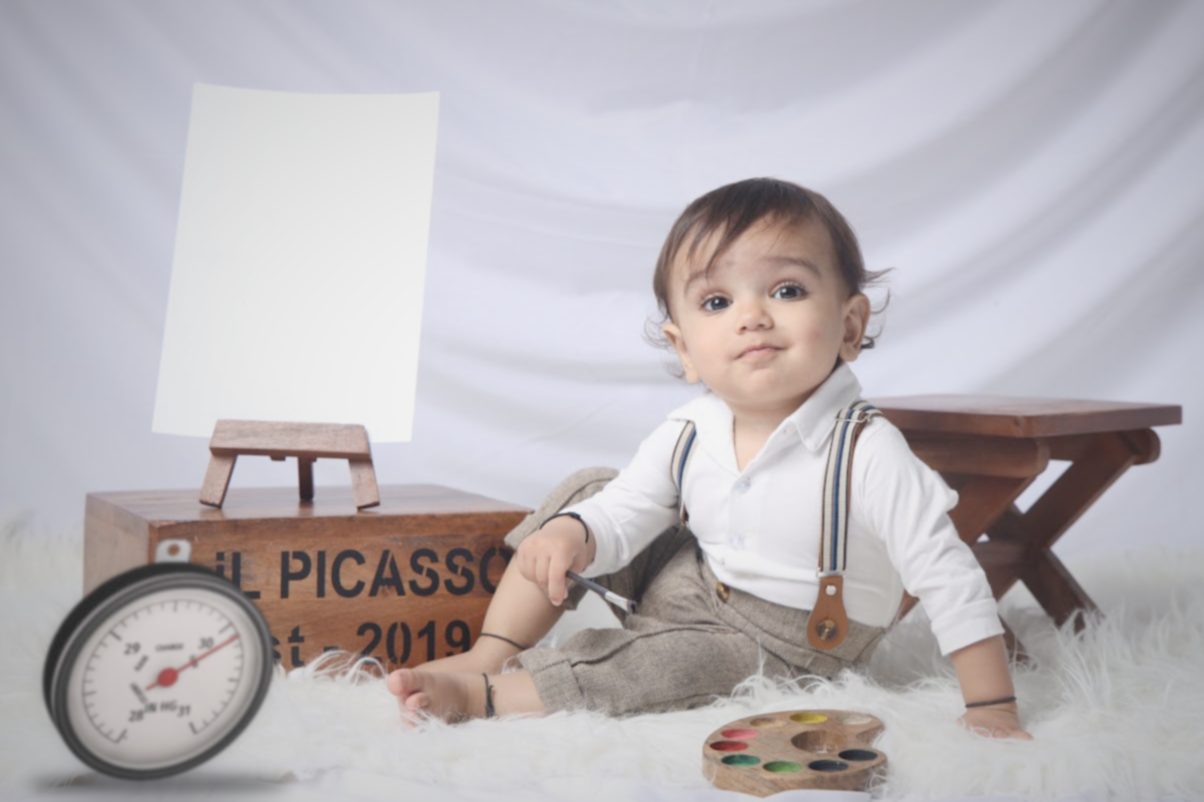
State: 30.1 inHg
